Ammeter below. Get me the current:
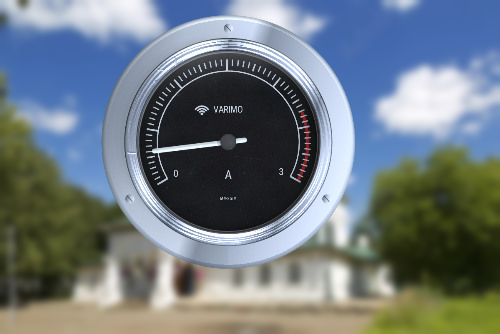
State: 0.3 A
